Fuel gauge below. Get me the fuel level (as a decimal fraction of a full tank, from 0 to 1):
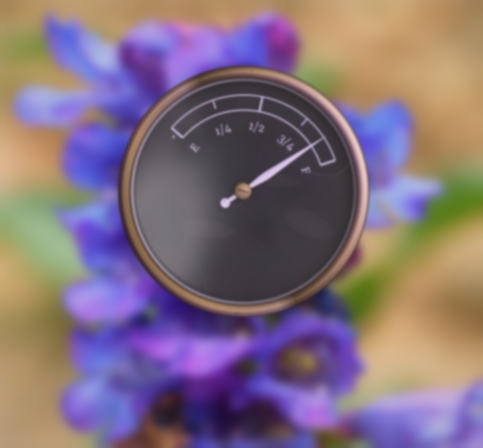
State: 0.875
